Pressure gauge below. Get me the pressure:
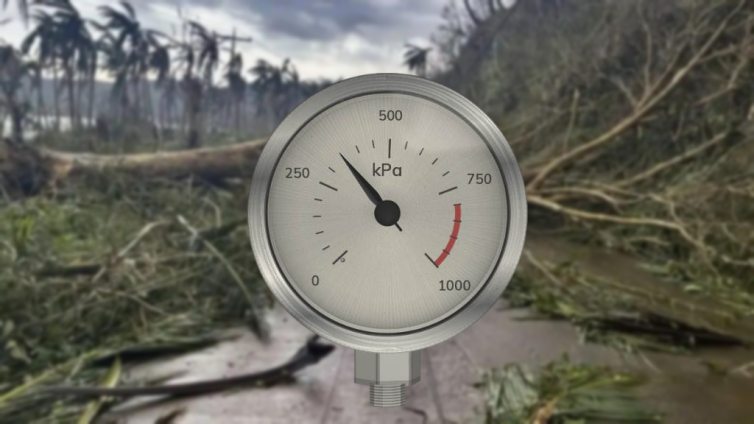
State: 350 kPa
